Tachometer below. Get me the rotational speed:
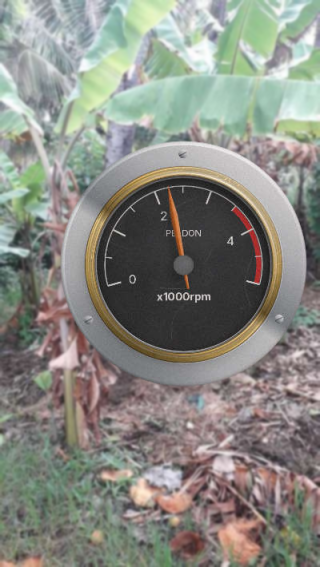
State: 2250 rpm
